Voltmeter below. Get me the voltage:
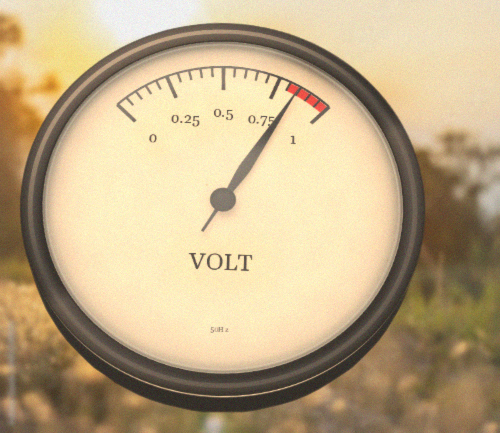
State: 0.85 V
